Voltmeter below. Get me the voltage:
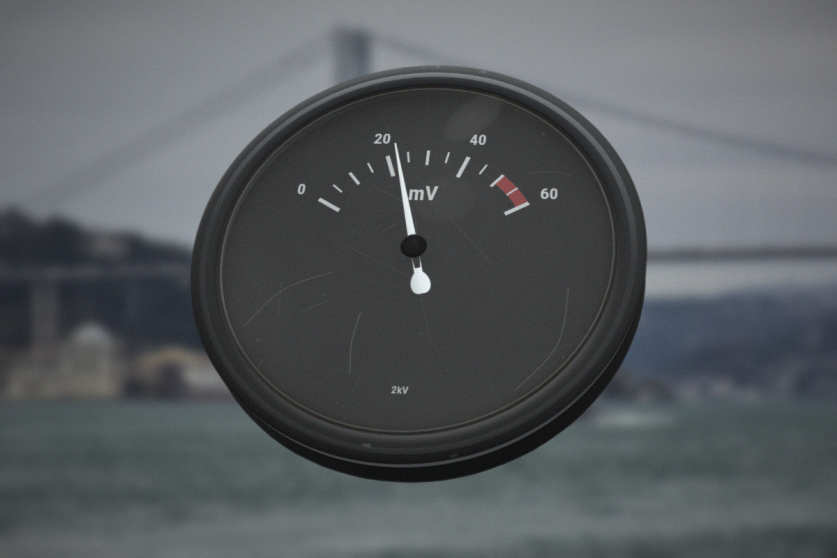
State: 22.5 mV
